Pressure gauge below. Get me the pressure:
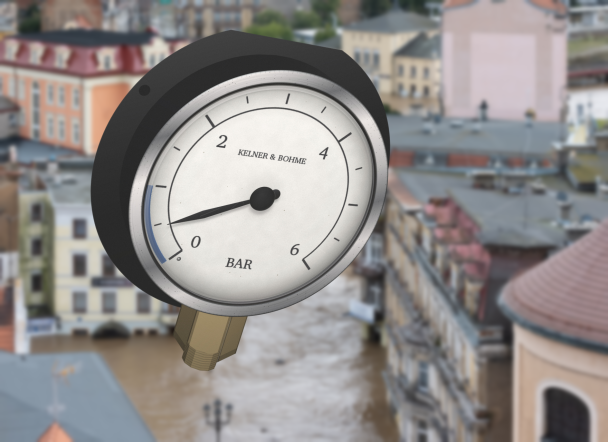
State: 0.5 bar
